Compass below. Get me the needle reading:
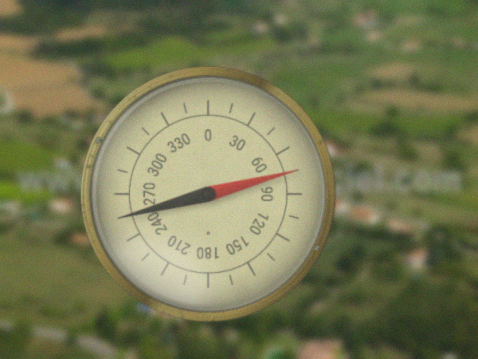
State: 75 °
